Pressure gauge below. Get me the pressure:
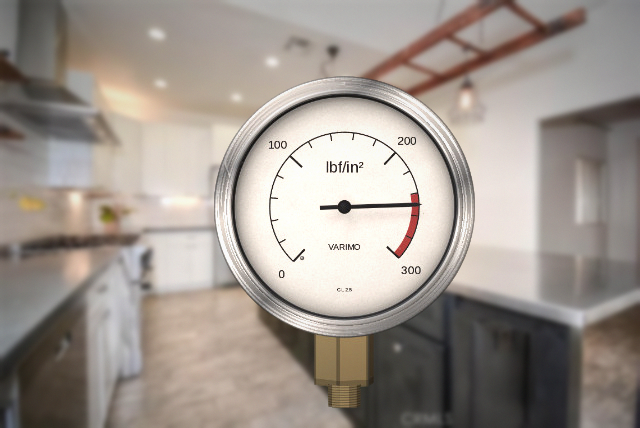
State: 250 psi
